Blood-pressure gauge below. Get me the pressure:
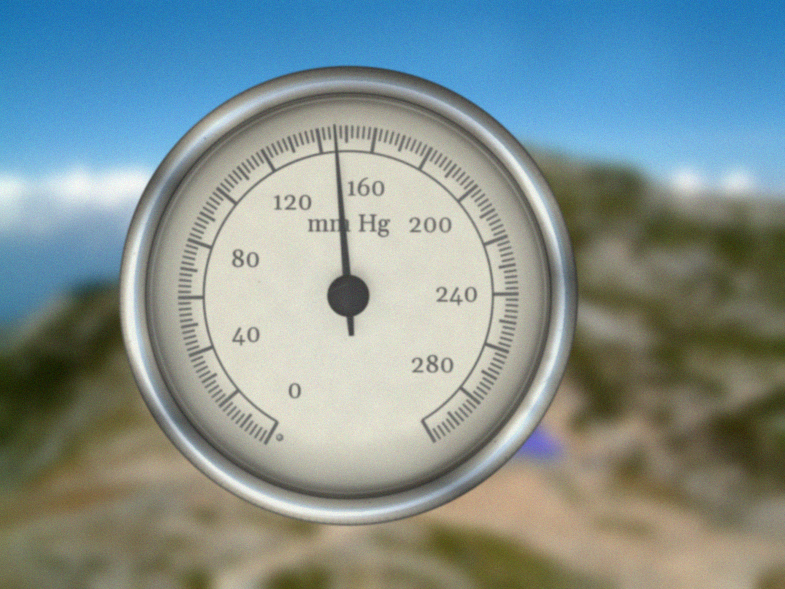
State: 146 mmHg
